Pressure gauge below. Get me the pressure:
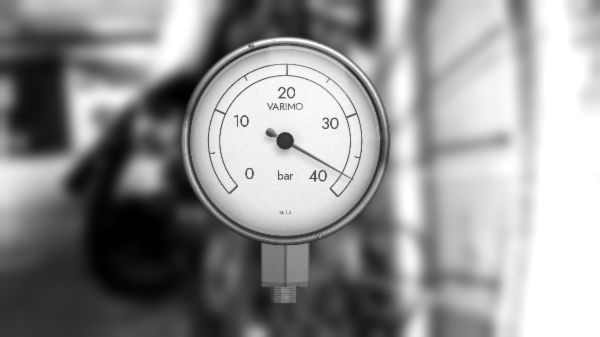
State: 37.5 bar
